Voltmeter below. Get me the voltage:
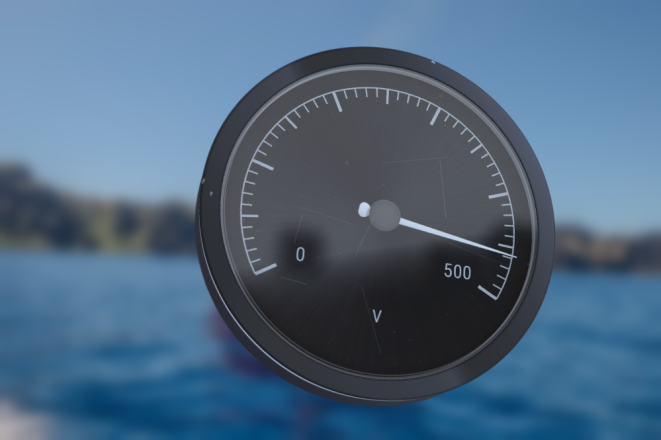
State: 460 V
